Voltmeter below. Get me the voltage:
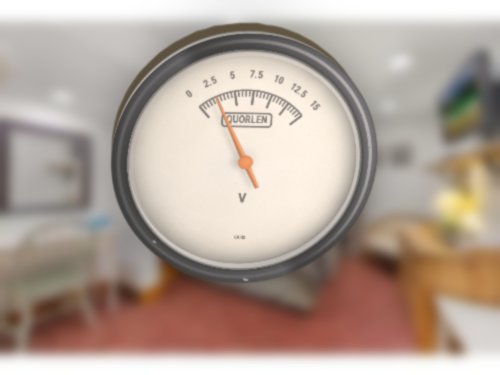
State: 2.5 V
